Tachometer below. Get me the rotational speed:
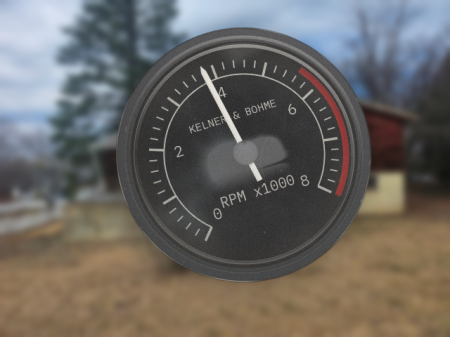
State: 3800 rpm
